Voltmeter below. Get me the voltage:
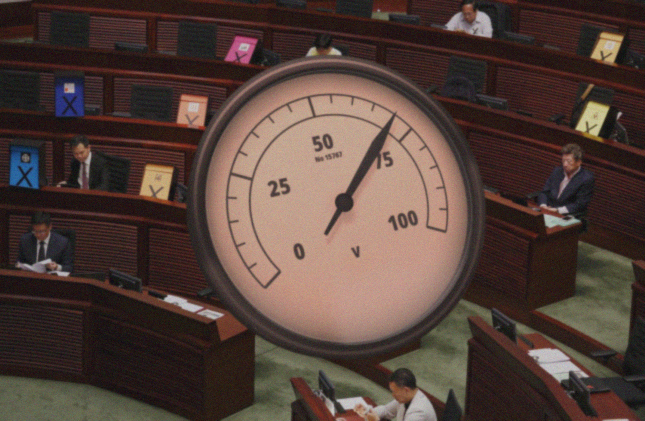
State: 70 V
